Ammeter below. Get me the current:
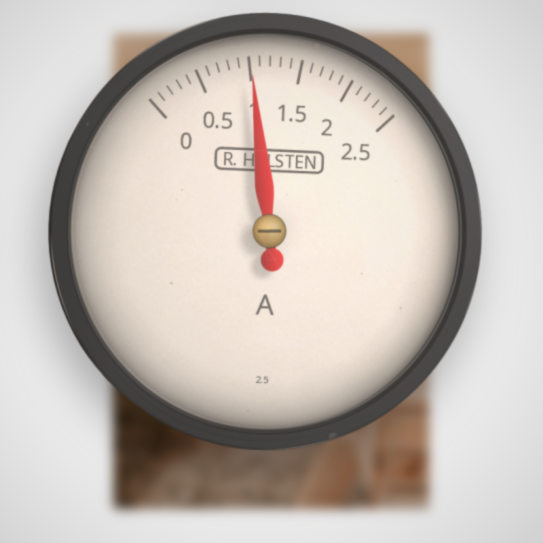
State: 1 A
